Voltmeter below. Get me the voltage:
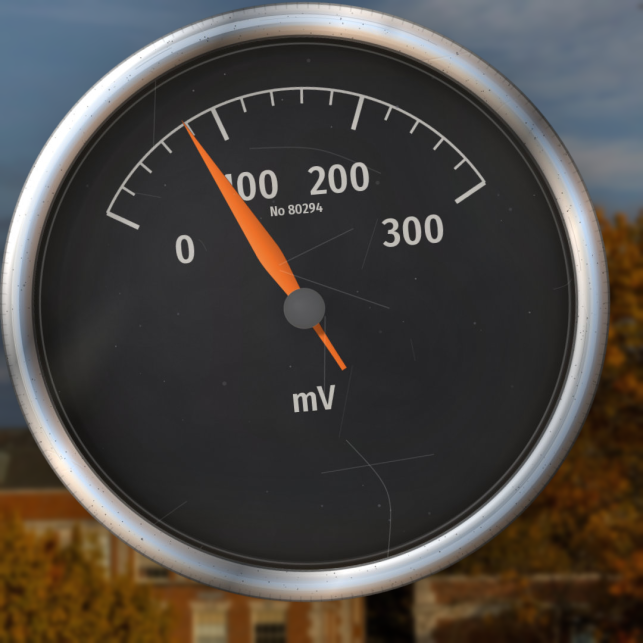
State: 80 mV
